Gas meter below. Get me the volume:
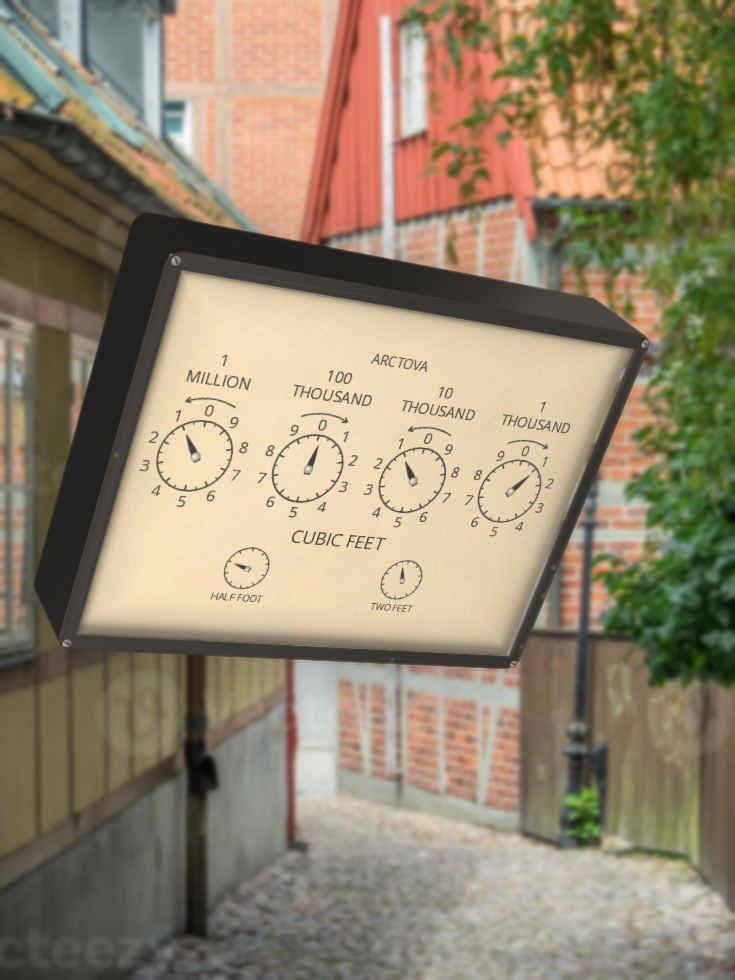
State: 101100 ft³
